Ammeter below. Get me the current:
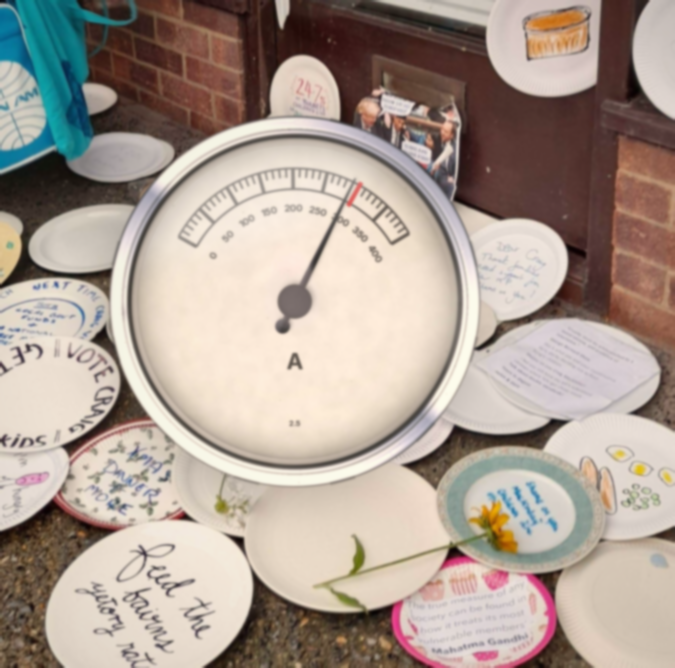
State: 290 A
